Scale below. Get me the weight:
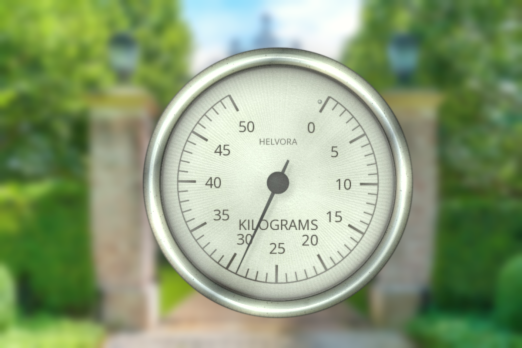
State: 29 kg
